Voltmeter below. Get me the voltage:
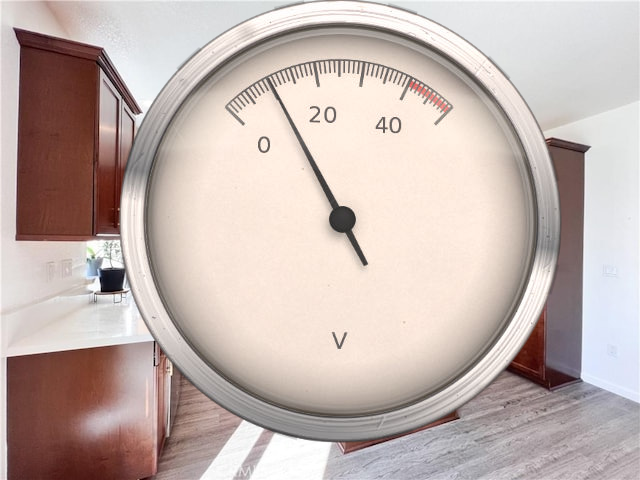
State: 10 V
